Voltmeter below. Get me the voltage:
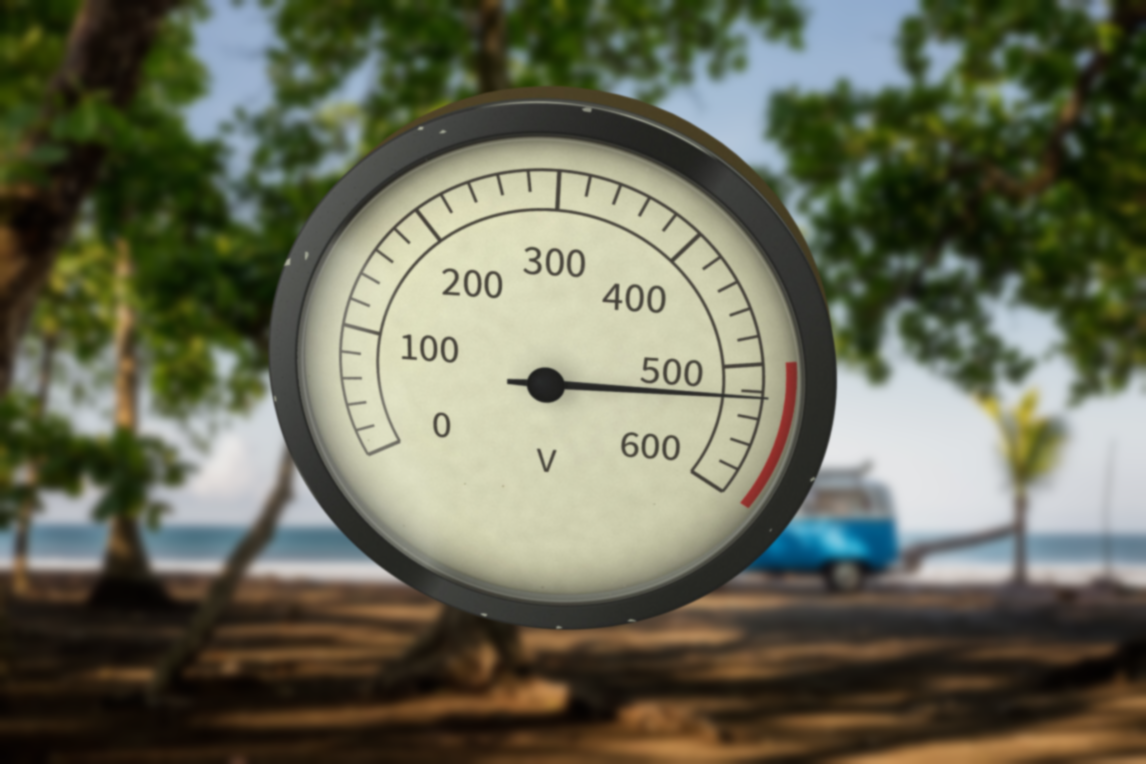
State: 520 V
